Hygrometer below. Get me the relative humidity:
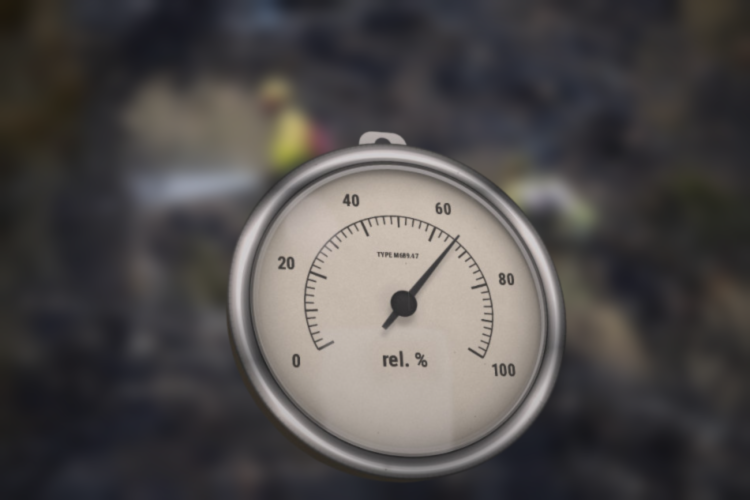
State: 66 %
